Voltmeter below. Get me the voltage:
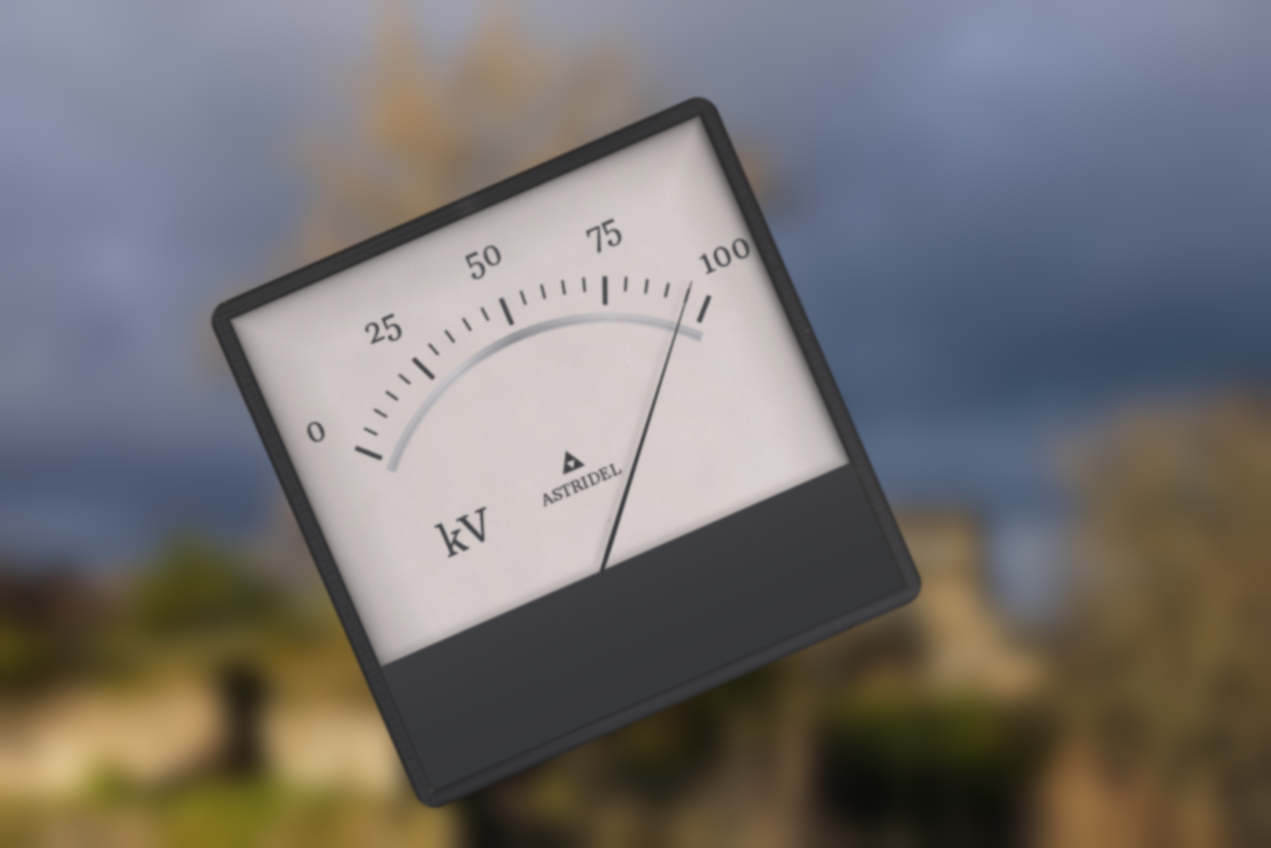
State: 95 kV
